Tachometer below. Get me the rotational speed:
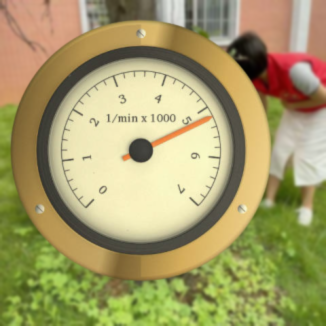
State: 5200 rpm
